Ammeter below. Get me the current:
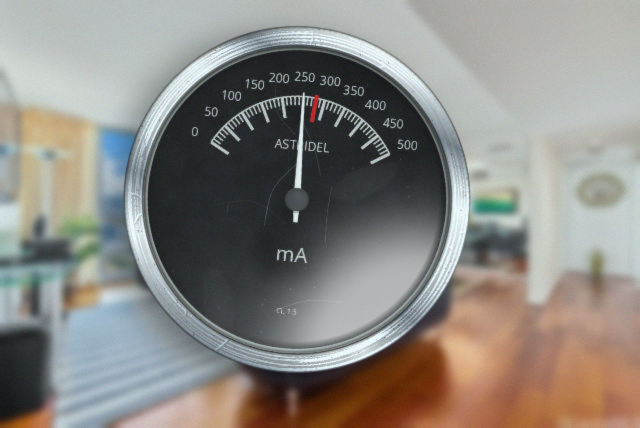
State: 250 mA
